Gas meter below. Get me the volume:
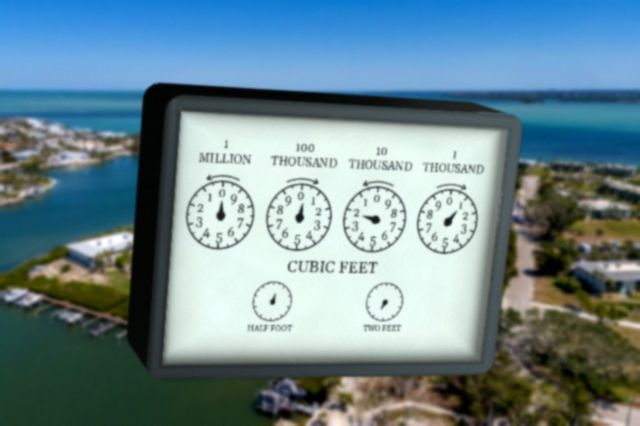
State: 2100 ft³
